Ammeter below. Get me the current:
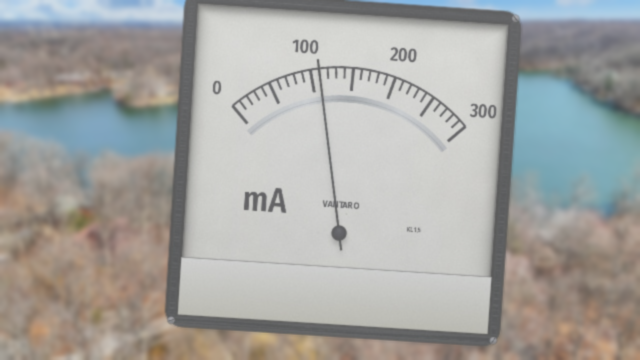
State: 110 mA
